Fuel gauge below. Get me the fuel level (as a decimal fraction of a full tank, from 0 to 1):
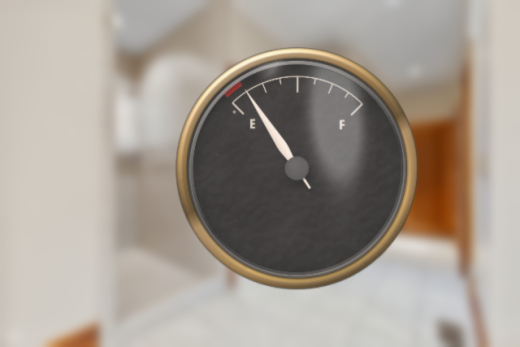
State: 0.125
